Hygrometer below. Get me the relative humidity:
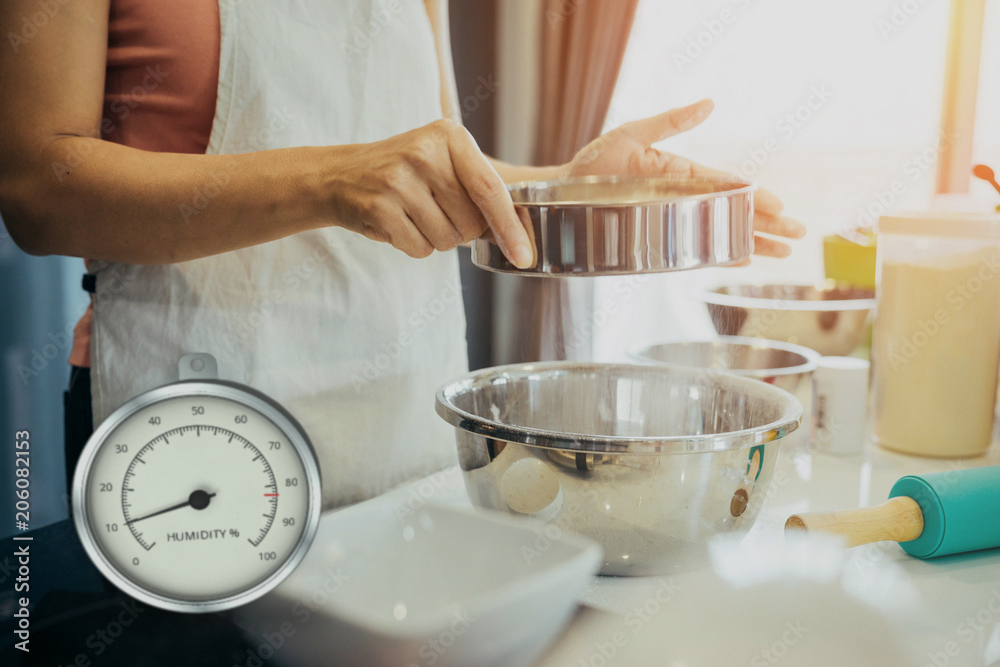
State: 10 %
